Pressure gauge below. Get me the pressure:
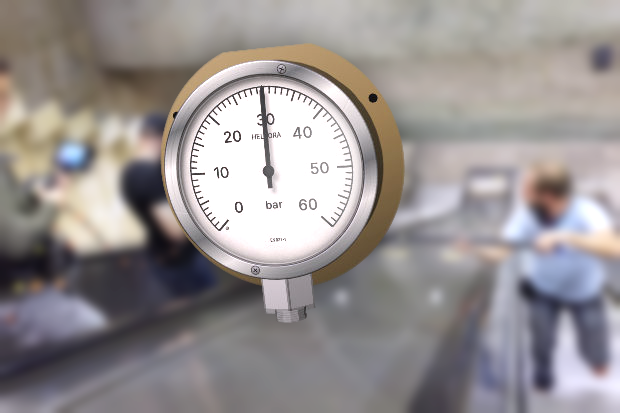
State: 30 bar
